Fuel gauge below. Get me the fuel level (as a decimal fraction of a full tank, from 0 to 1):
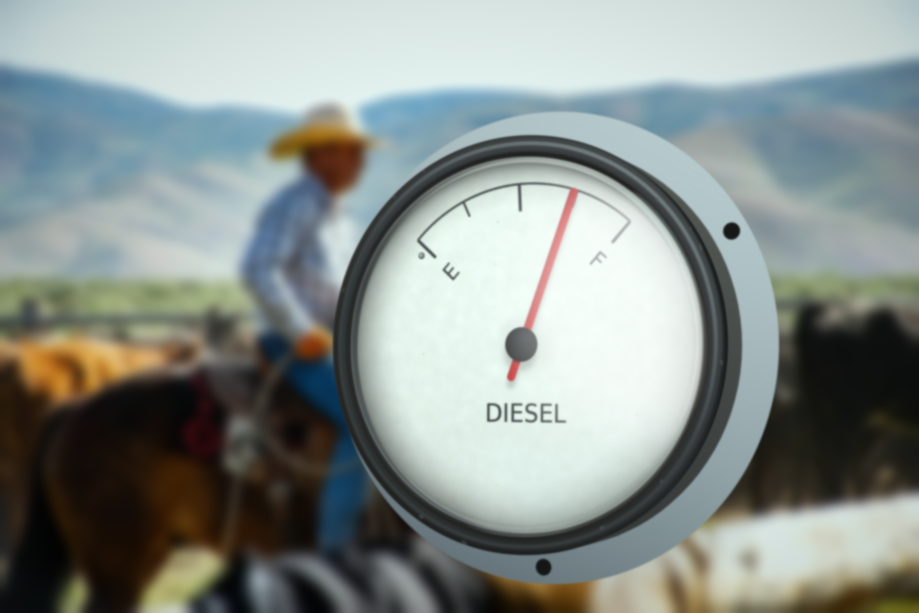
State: 0.75
